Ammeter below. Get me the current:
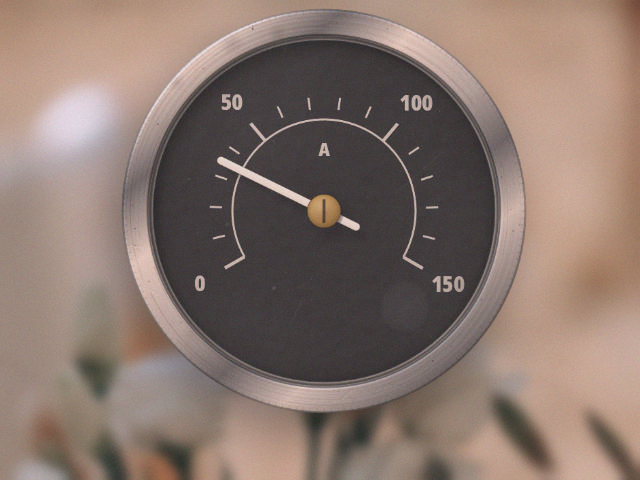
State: 35 A
